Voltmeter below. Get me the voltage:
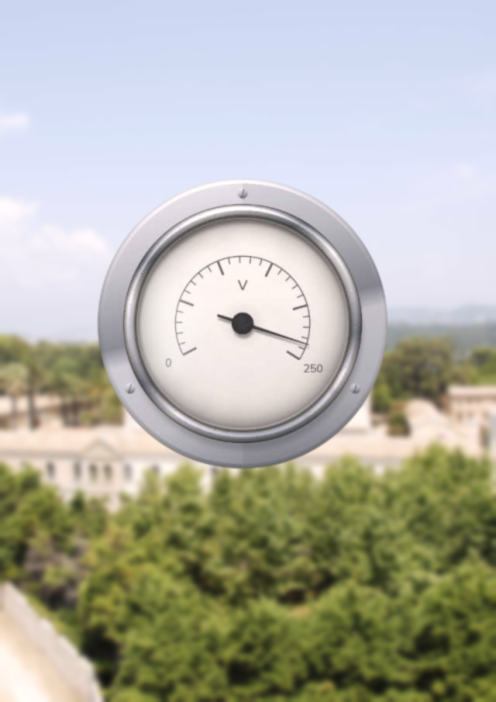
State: 235 V
